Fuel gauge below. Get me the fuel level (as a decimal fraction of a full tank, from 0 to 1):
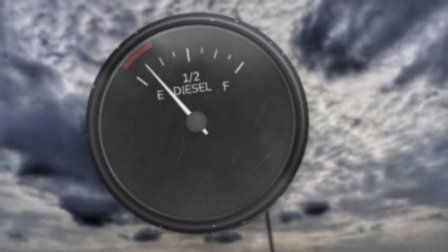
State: 0.125
